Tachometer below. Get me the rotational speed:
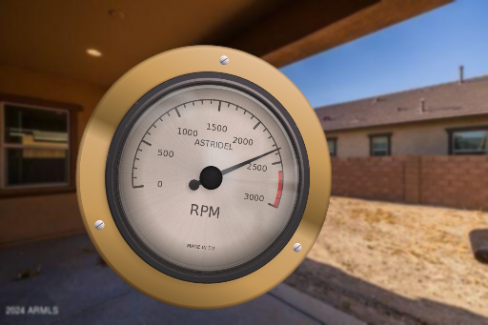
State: 2350 rpm
